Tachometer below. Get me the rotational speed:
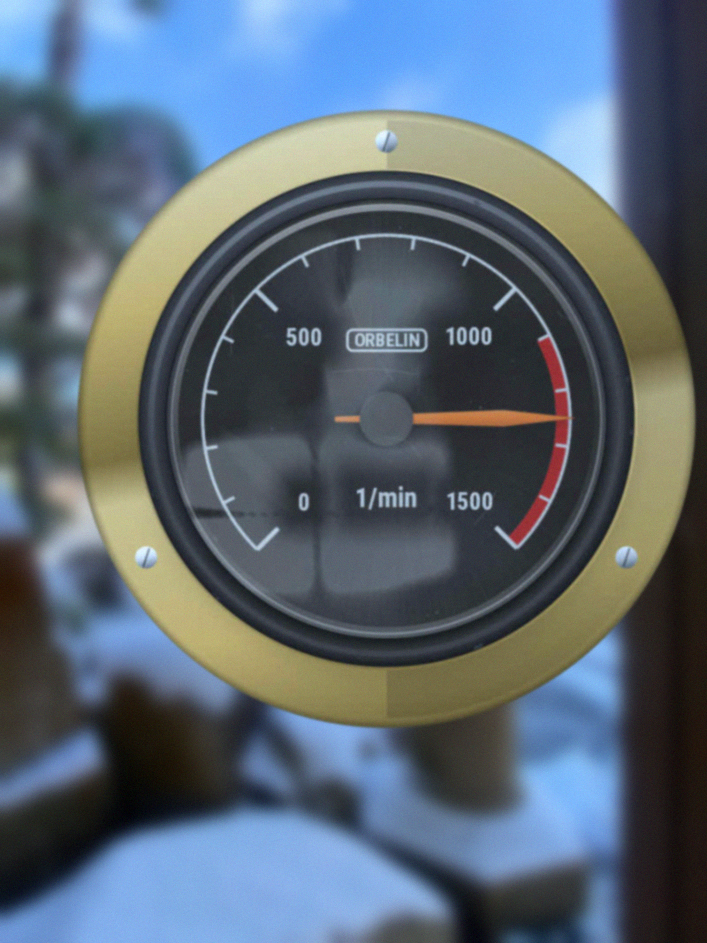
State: 1250 rpm
